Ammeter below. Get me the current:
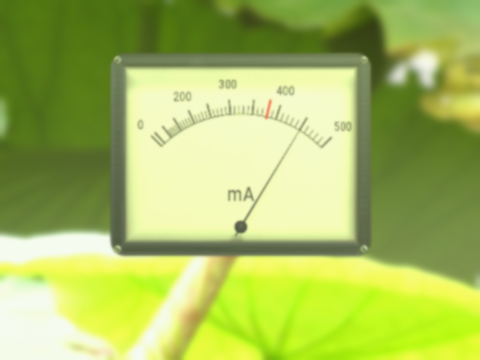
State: 450 mA
